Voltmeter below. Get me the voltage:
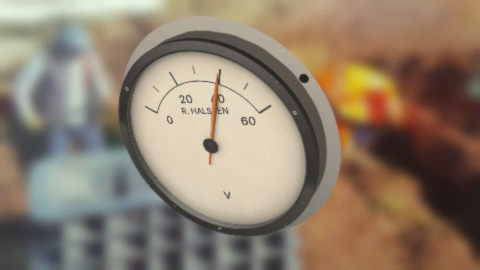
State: 40 V
